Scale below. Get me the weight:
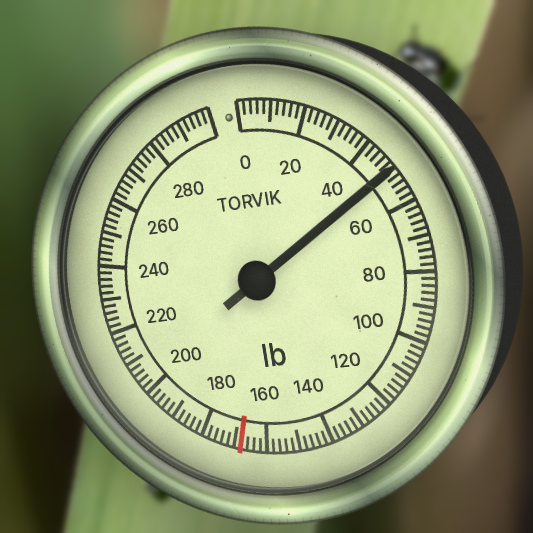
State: 50 lb
